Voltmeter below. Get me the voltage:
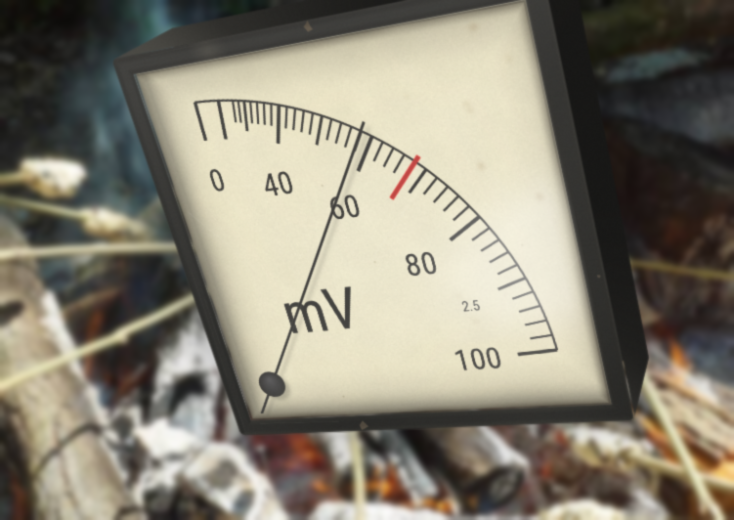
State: 58 mV
